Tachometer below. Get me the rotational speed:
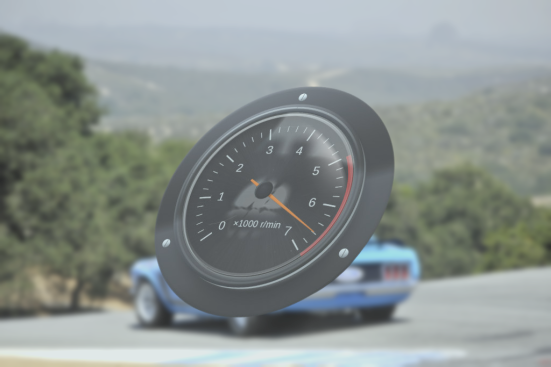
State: 6600 rpm
